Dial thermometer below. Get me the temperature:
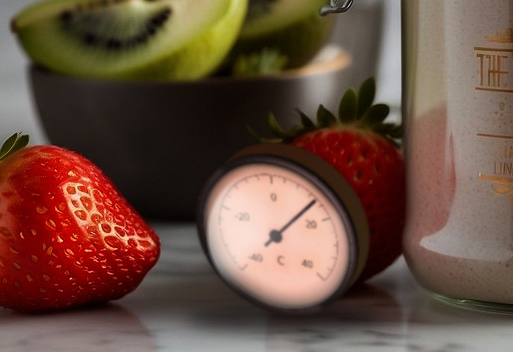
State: 14 °C
